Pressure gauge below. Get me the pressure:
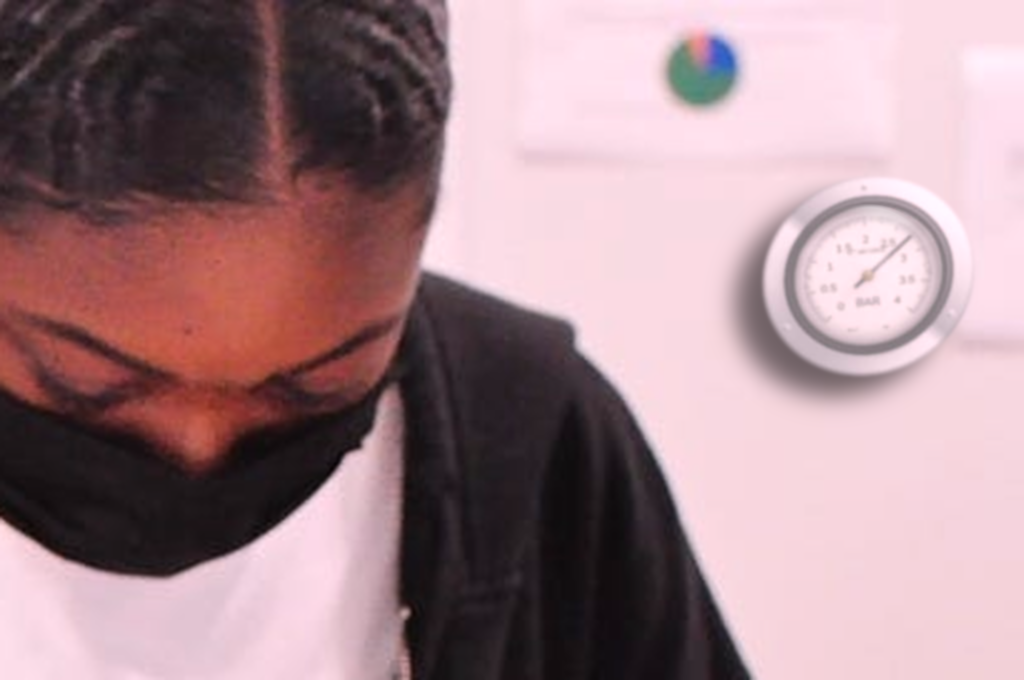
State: 2.75 bar
